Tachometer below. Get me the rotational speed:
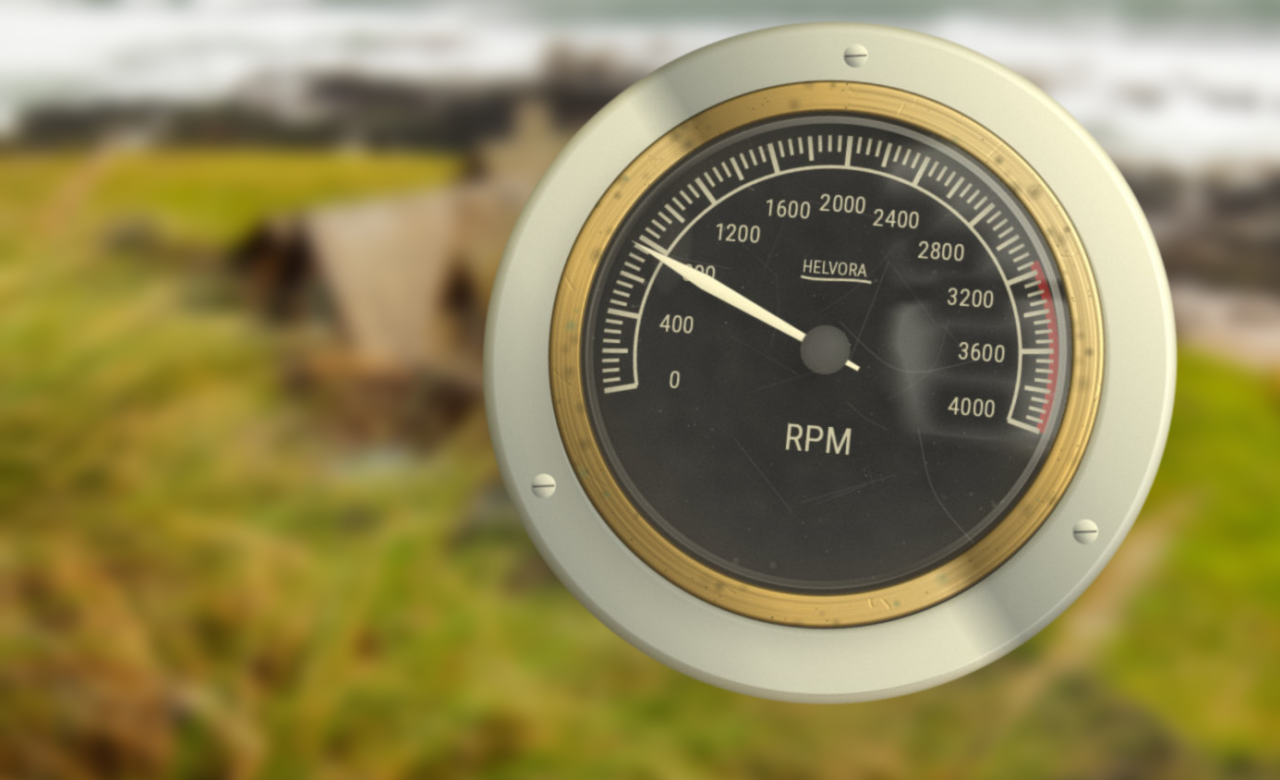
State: 750 rpm
